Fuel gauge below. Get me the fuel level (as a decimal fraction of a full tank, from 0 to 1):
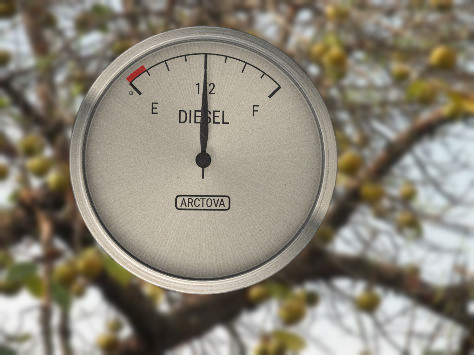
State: 0.5
